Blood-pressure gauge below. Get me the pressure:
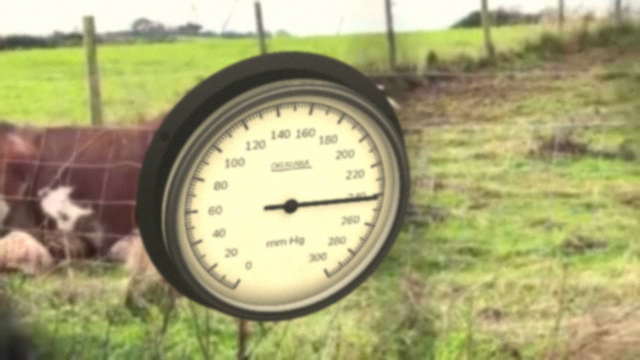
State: 240 mmHg
